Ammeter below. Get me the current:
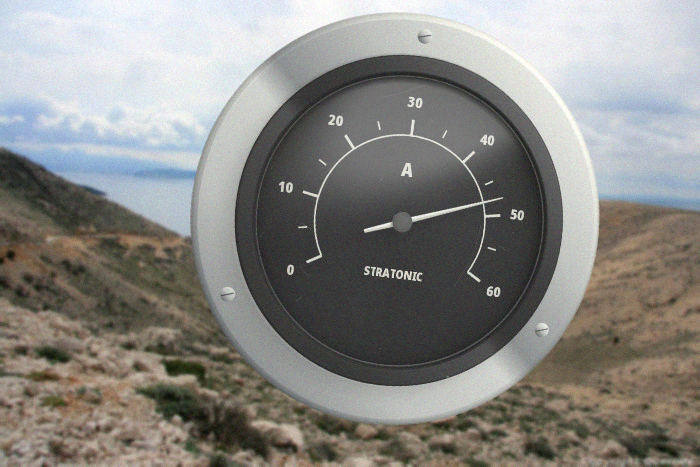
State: 47.5 A
